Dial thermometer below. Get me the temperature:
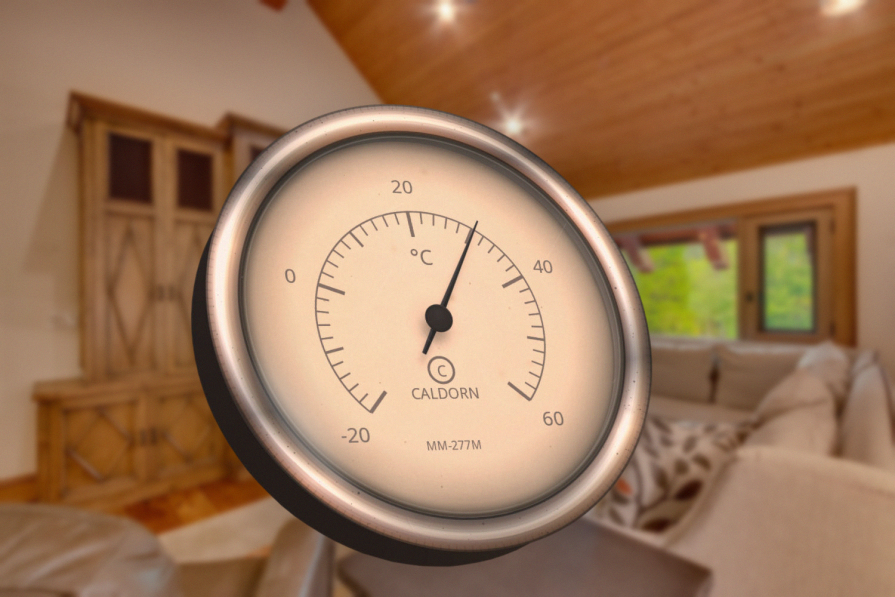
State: 30 °C
